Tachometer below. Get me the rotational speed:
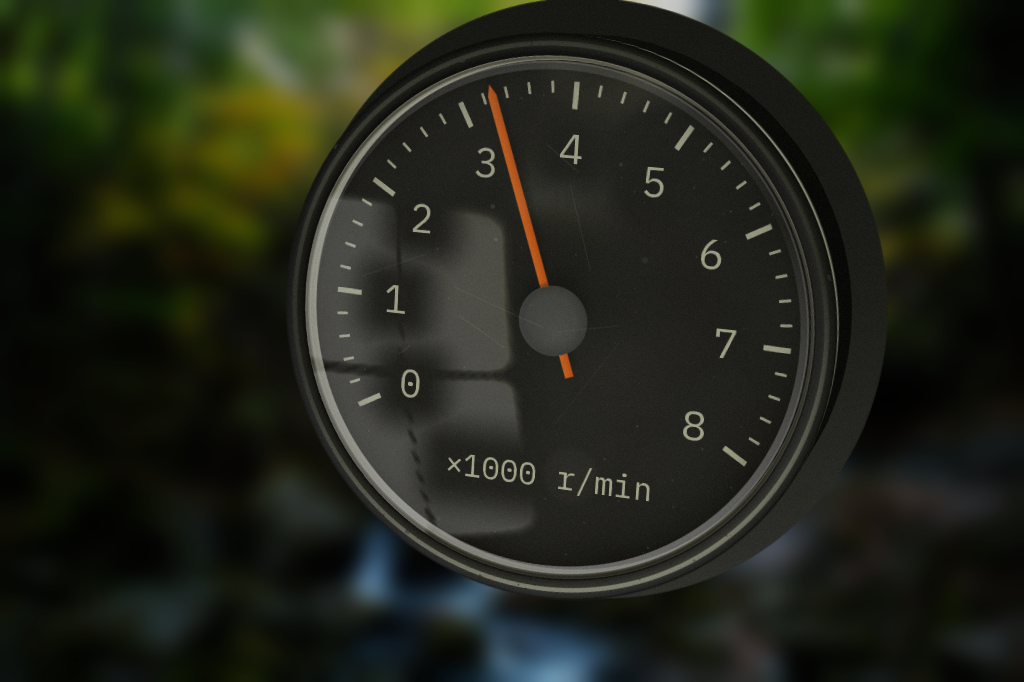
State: 3300 rpm
